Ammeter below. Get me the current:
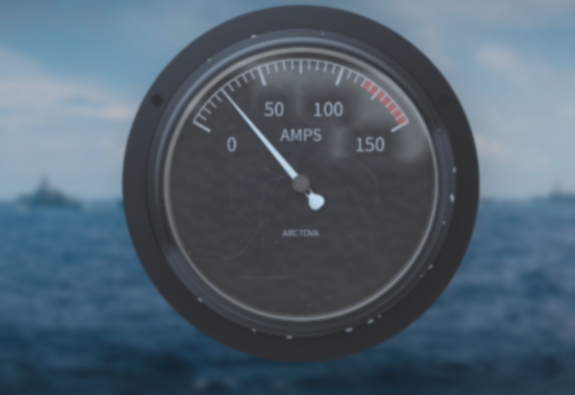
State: 25 A
